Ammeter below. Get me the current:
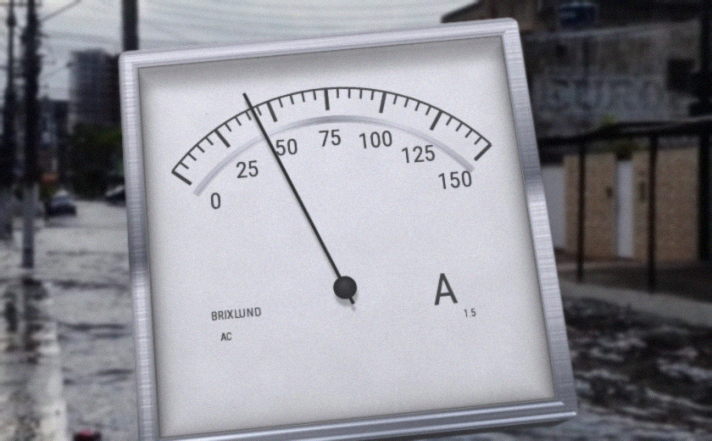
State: 42.5 A
